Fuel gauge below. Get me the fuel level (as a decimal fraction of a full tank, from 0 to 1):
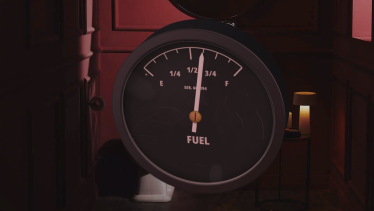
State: 0.625
